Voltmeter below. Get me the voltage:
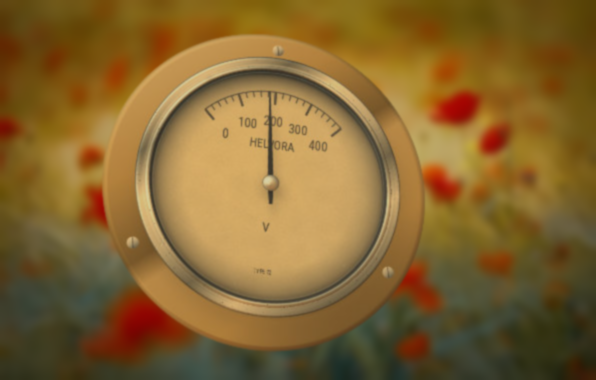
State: 180 V
